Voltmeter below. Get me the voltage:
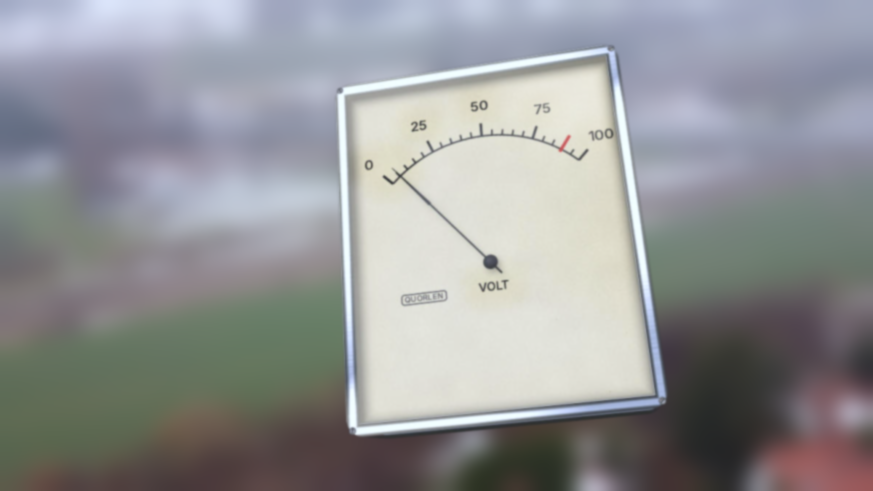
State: 5 V
